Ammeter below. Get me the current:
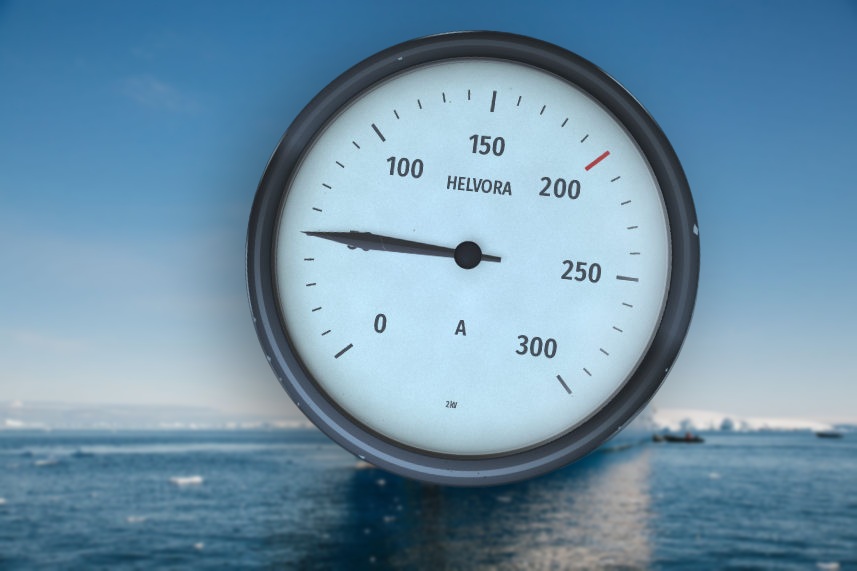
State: 50 A
